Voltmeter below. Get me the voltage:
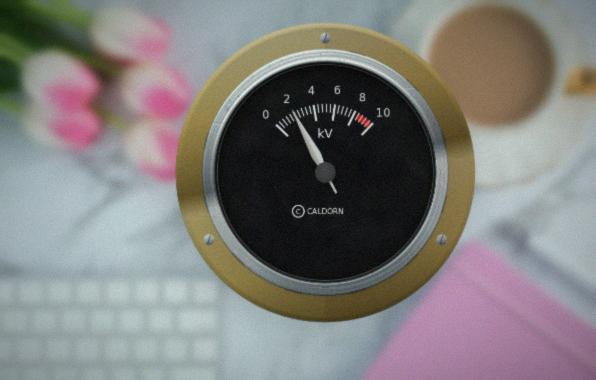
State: 2 kV
